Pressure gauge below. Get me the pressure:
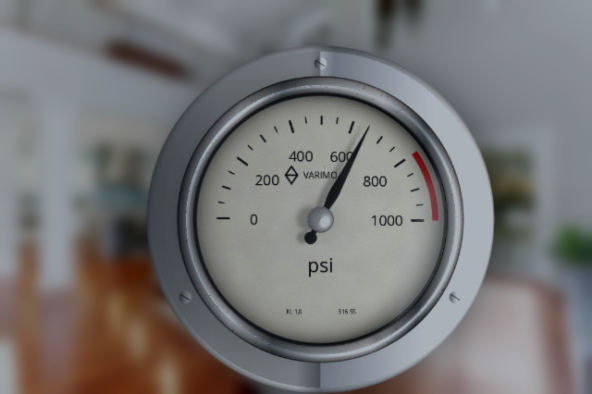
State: 650 psi
